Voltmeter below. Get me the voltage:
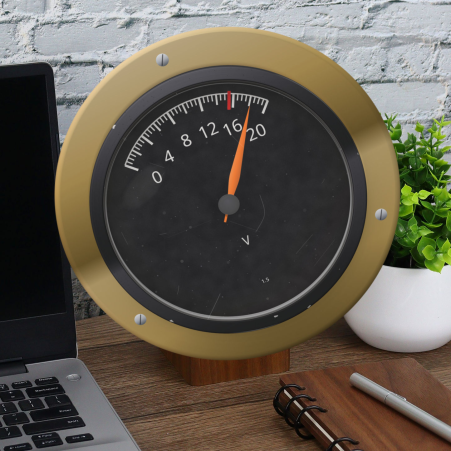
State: 18 V
